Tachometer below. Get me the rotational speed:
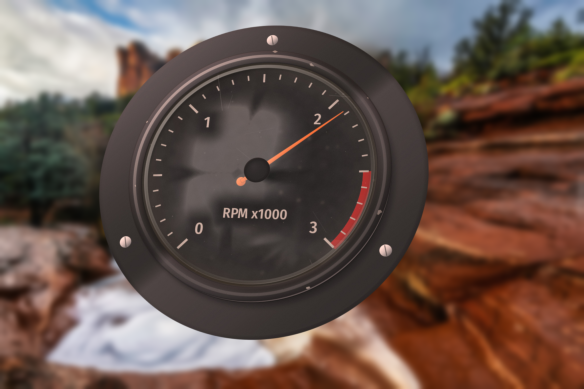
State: 2100 rpm
